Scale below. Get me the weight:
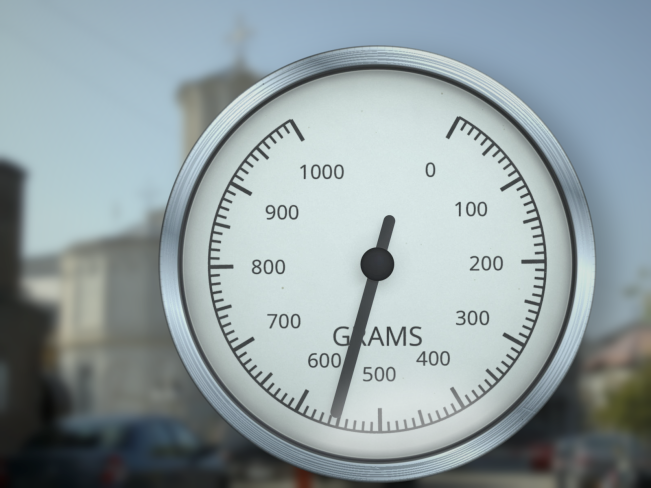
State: 555 g
